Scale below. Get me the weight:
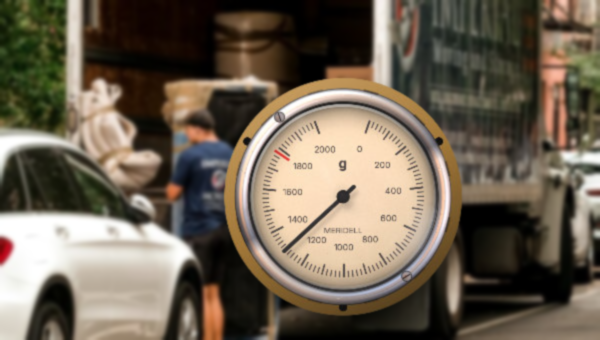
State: 1300 g
